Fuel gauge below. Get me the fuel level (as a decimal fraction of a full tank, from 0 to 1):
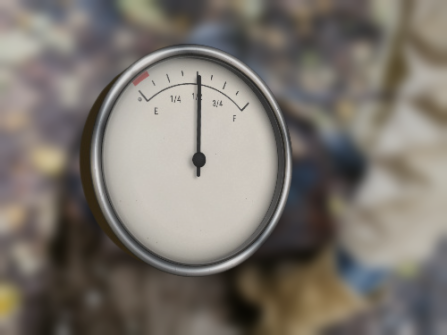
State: 0.5
